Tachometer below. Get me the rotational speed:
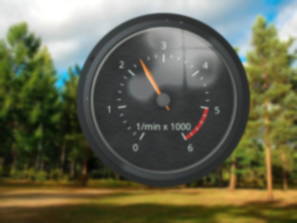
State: 2400 rpm
